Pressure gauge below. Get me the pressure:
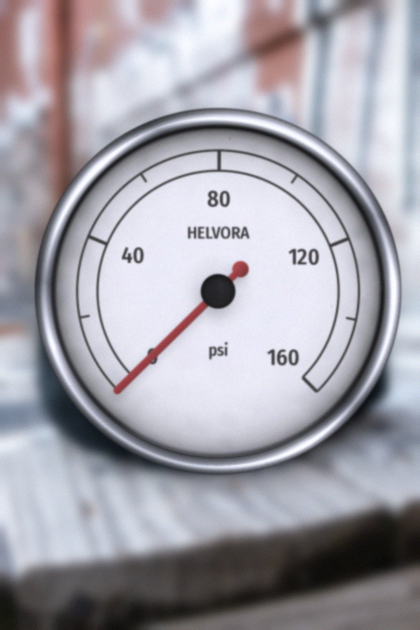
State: 0 psi
